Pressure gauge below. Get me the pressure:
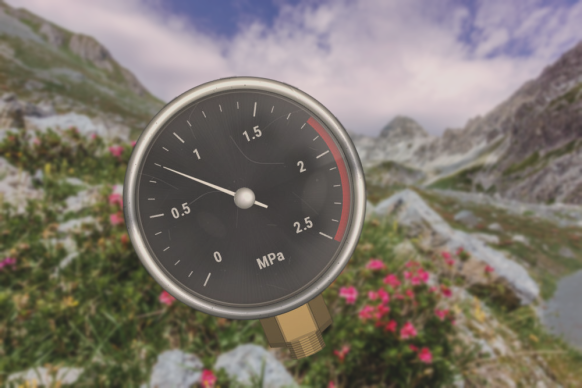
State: 0.8 MPa
